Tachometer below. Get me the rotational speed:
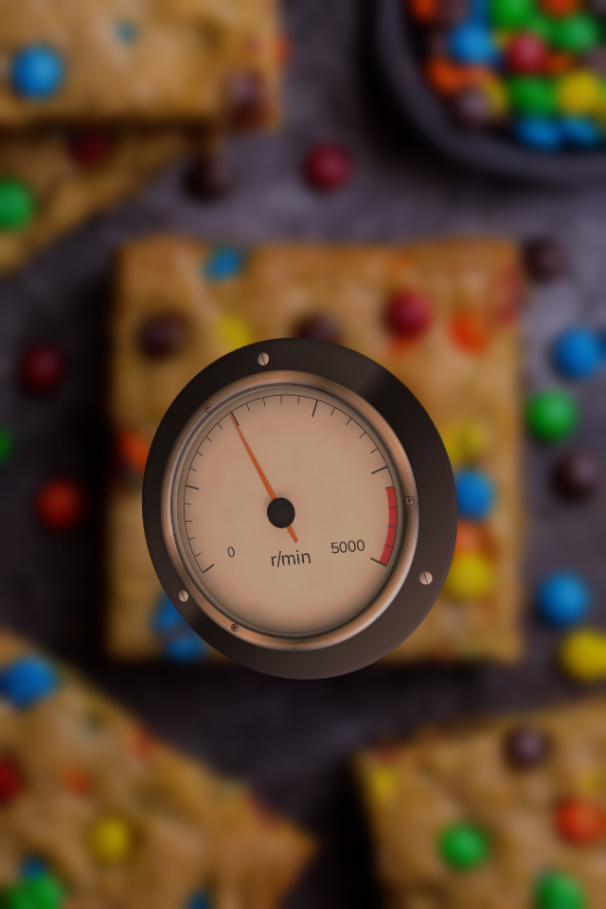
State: 2000 rpm
